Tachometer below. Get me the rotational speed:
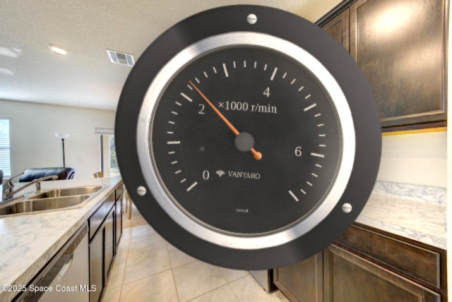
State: 2300 rpm
